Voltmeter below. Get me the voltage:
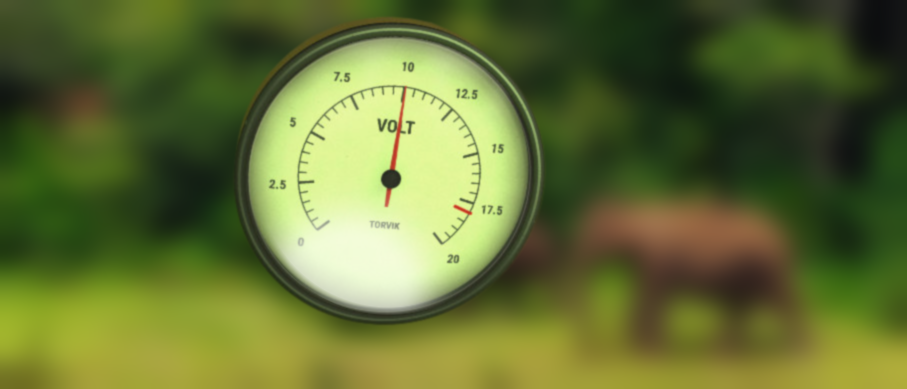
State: 10 V
